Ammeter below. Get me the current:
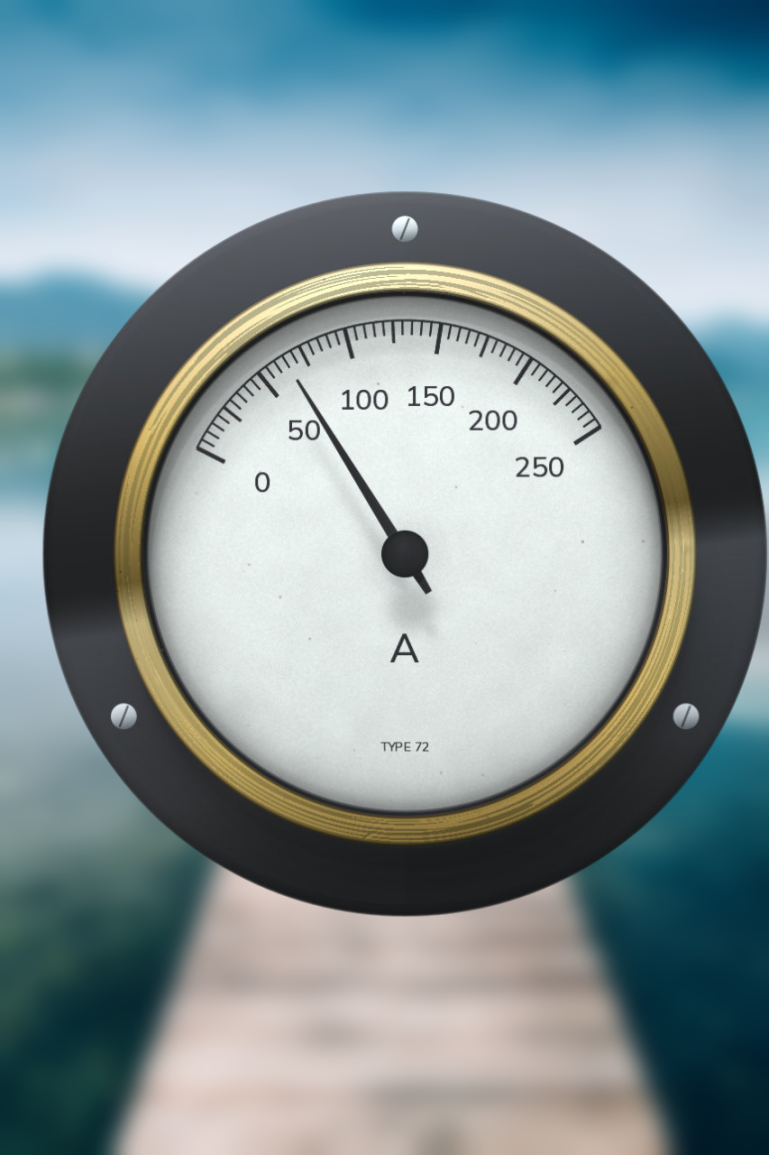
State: 65 A
